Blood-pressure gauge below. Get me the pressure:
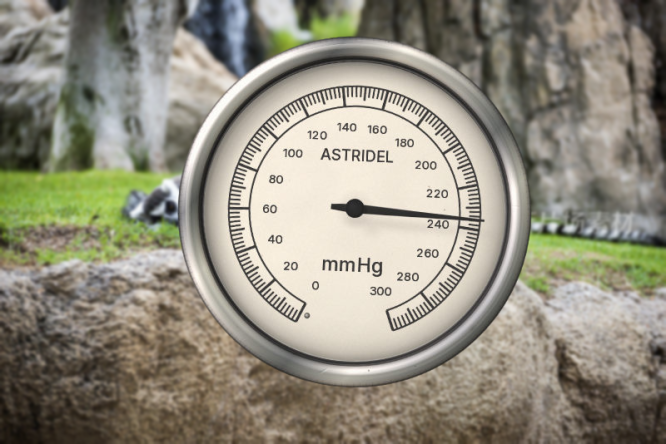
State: 236 mmHg
